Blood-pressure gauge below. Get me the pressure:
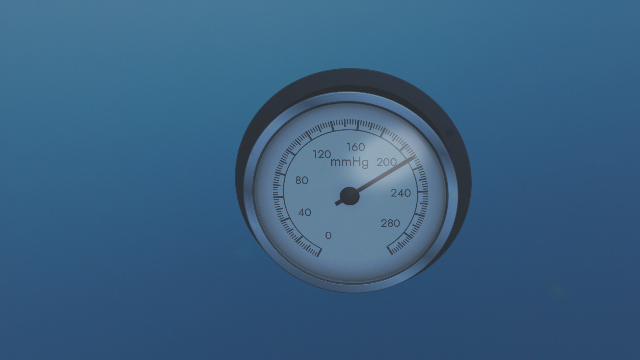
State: 210 mmHg
